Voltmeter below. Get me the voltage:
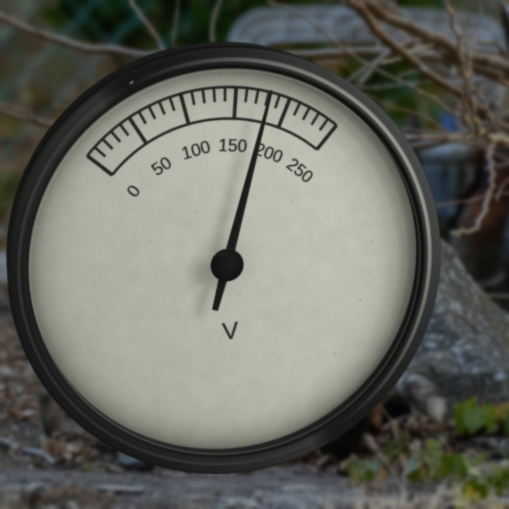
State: 180 V
